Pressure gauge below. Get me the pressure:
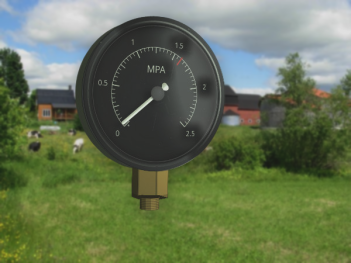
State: 0.05 MPa
